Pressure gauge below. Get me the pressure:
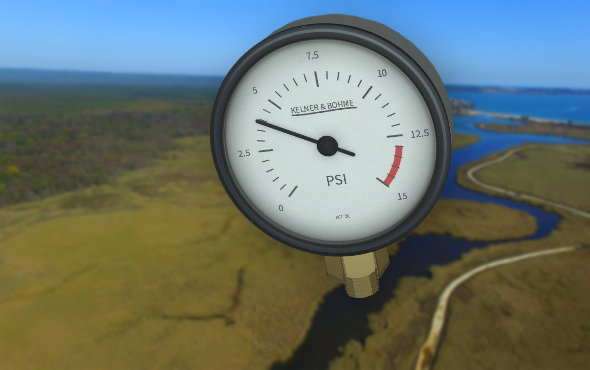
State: 4 psi
